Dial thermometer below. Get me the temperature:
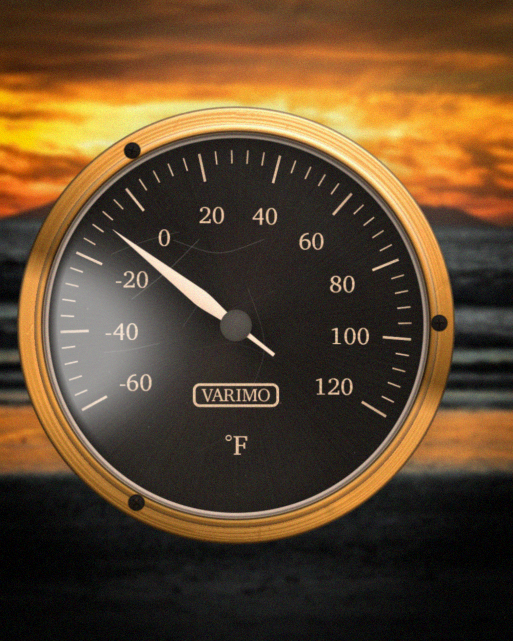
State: -10 °F
